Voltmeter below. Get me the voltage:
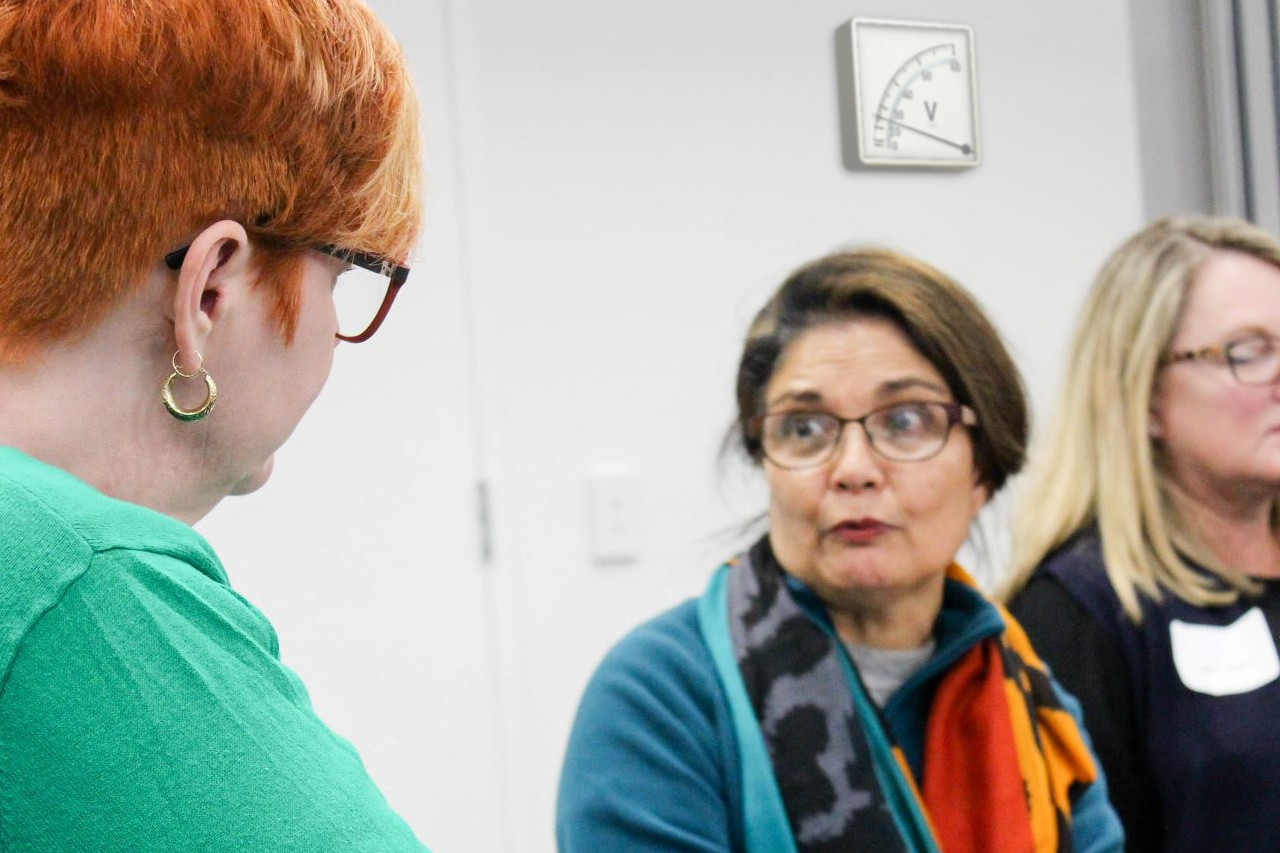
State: 25 V
